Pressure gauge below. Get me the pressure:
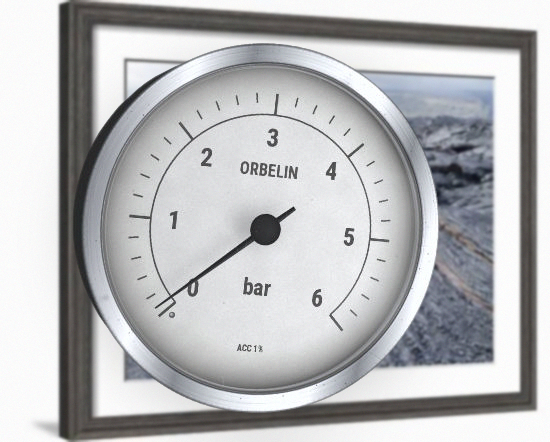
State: 0.1 bar
